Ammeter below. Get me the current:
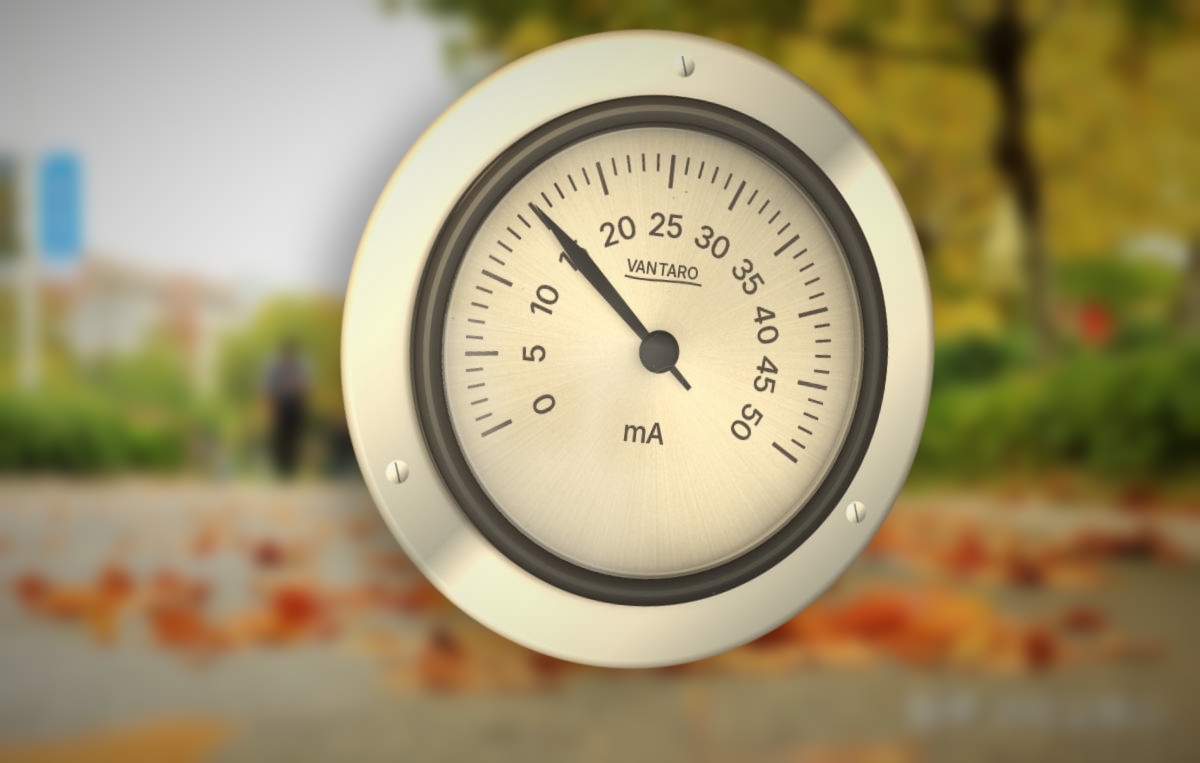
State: 15 mA
